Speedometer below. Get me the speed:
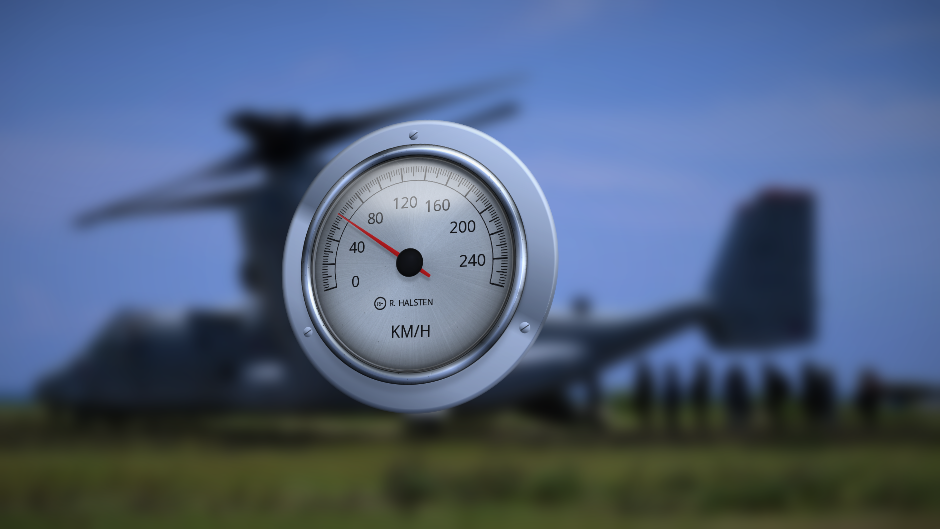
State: 60 km/h
